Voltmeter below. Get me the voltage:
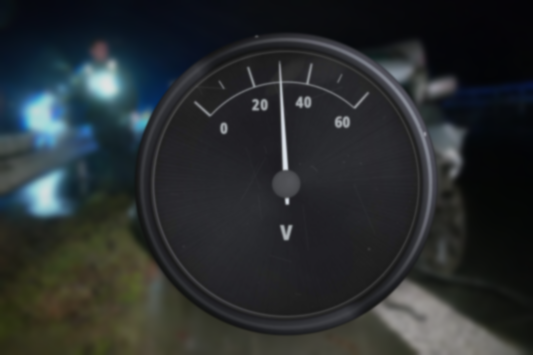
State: 30 V
